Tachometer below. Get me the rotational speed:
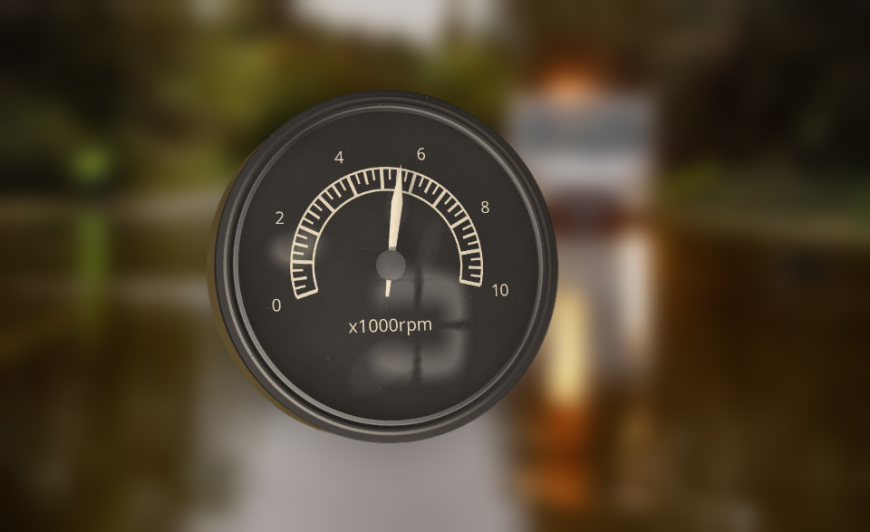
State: 5500 rpm
